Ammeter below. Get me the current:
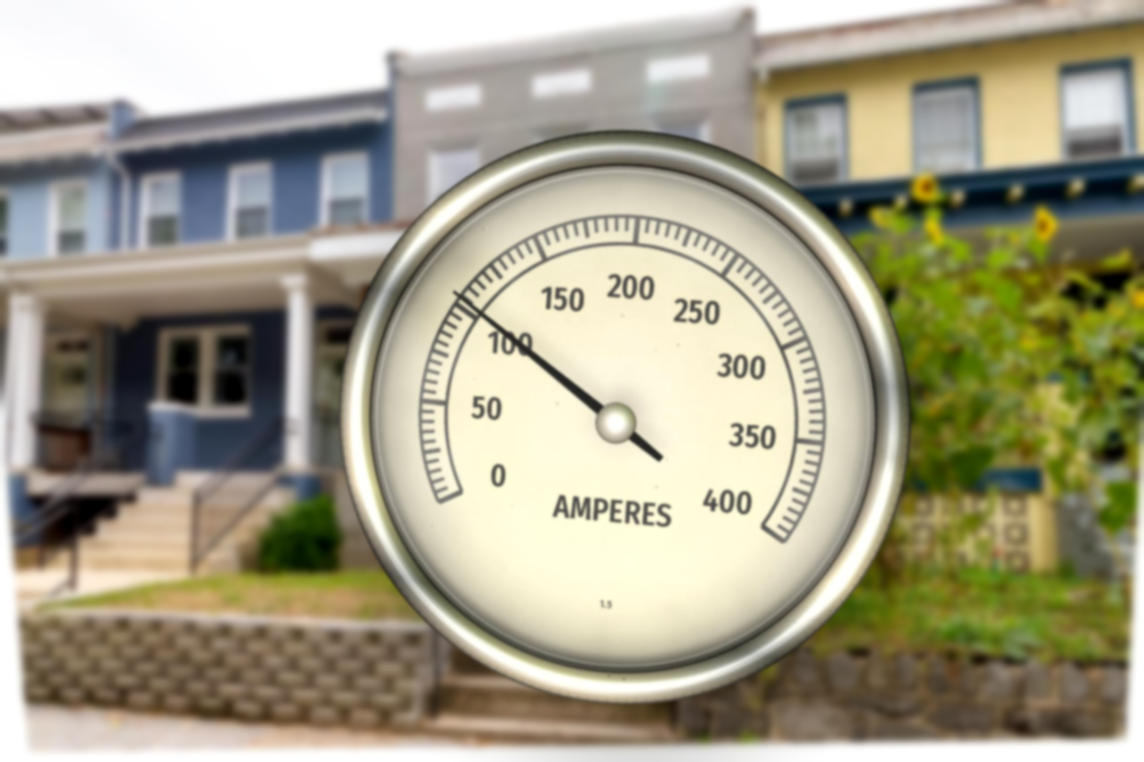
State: 105 A
